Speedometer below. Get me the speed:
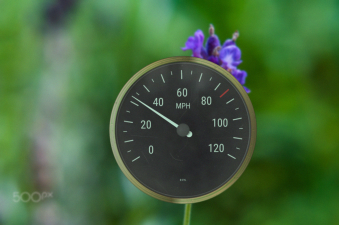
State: 32.5 mph
